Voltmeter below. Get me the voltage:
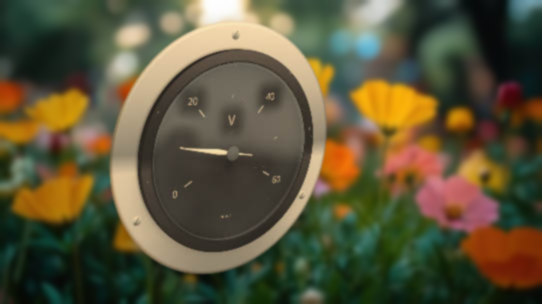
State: 10 V
